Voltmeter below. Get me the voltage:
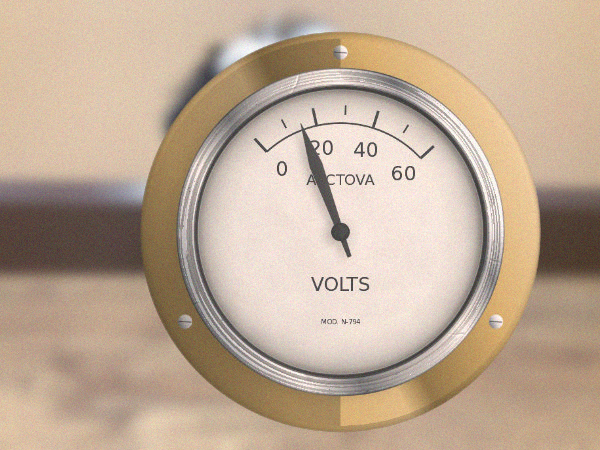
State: 15 V
